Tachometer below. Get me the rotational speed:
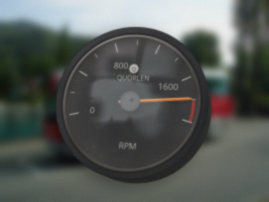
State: 1800 rpm
